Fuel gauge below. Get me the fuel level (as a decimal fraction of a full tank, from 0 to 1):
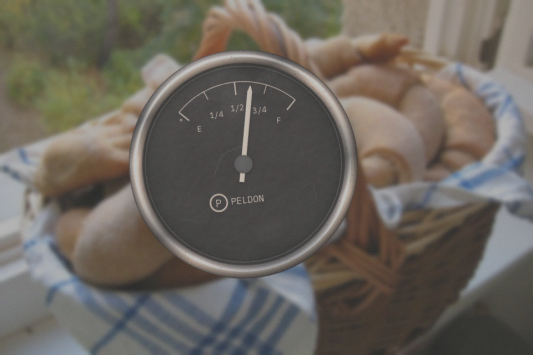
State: 0.625
